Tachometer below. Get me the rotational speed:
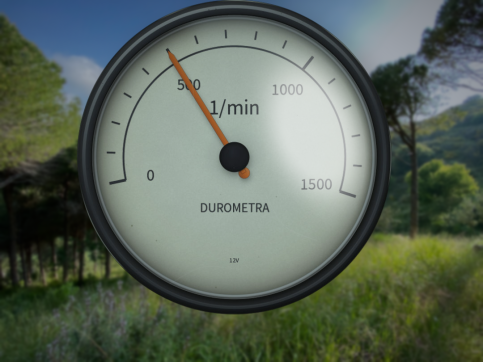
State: 500 rpm
